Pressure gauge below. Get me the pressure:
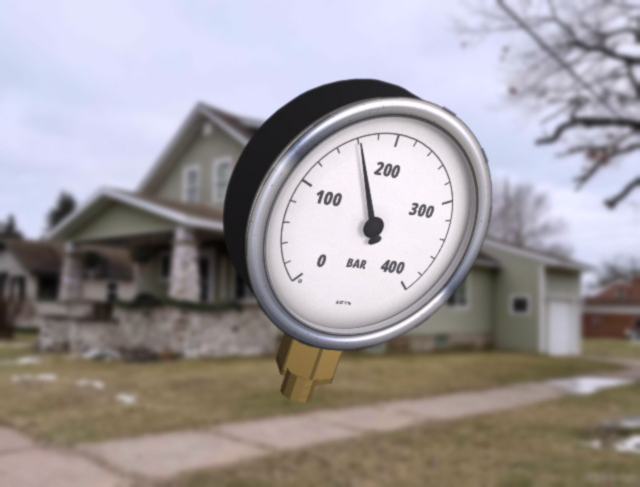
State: 160 bar
